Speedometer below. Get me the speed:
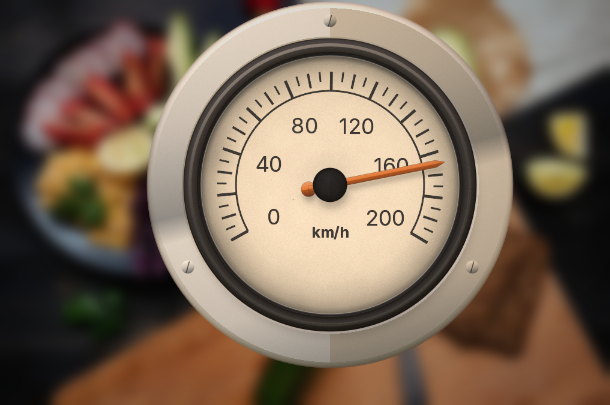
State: 165 km/h
